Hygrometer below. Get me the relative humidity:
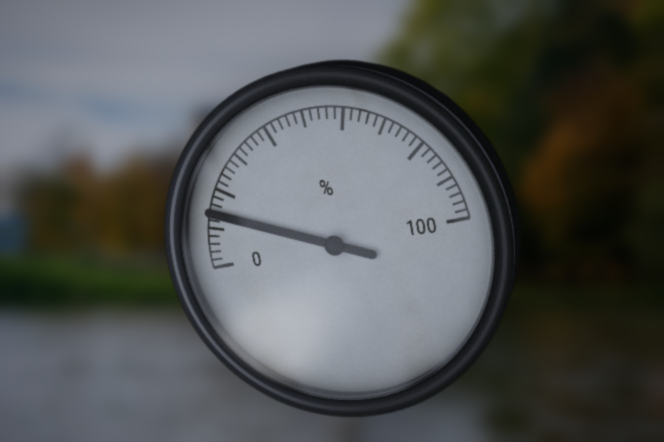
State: 14 %
